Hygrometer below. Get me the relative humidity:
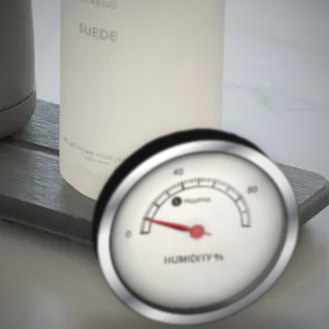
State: 10 %
